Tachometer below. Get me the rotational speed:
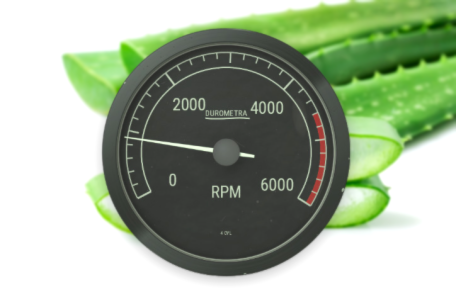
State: 900 rpm
